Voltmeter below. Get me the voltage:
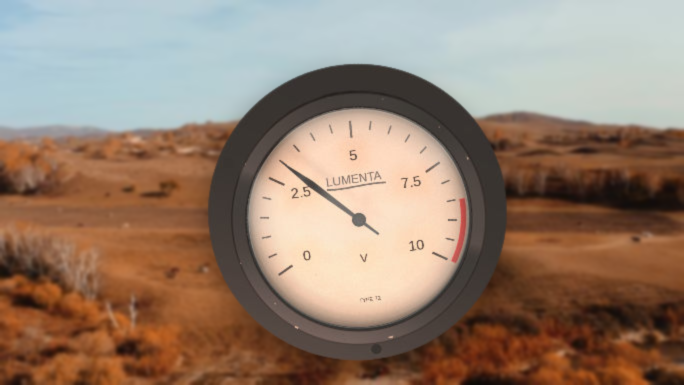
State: 3 V
